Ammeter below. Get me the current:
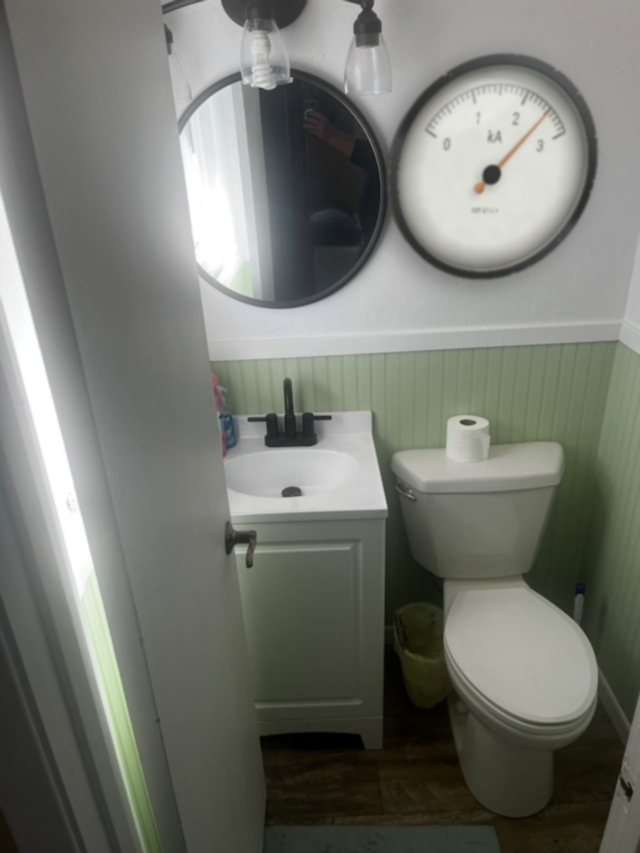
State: 2.5 kA
